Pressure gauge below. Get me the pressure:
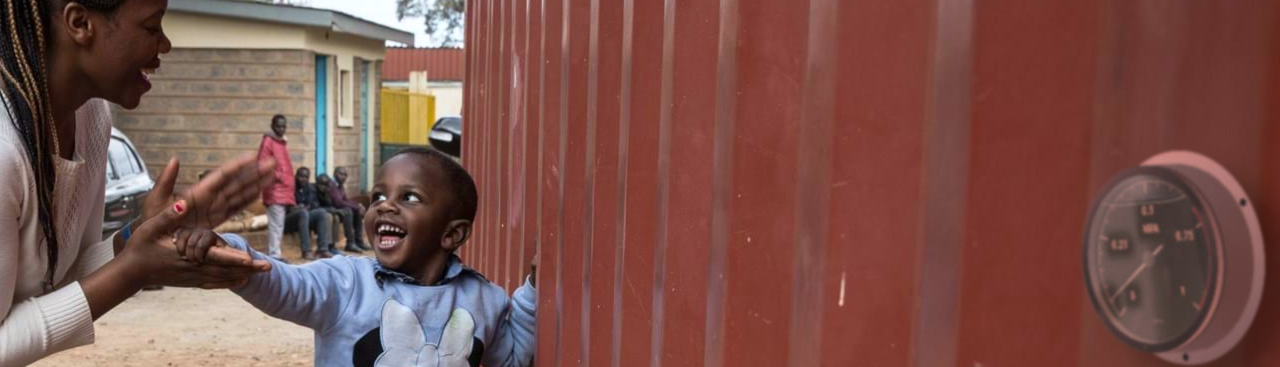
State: 0.05 MPa
